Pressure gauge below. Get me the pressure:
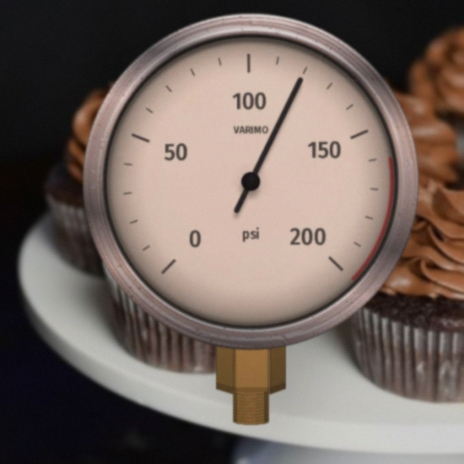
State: 120 psi
